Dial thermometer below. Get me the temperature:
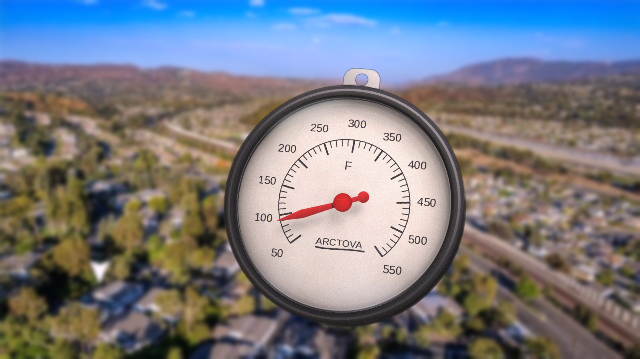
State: 90 °F
